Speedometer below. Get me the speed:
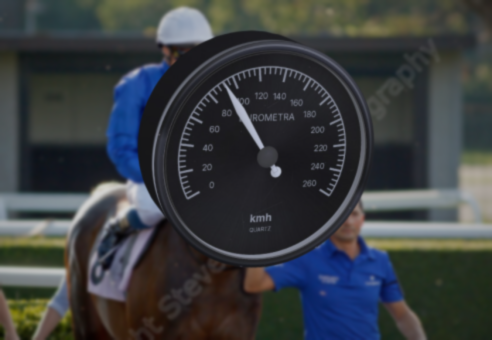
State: 92 km/h
